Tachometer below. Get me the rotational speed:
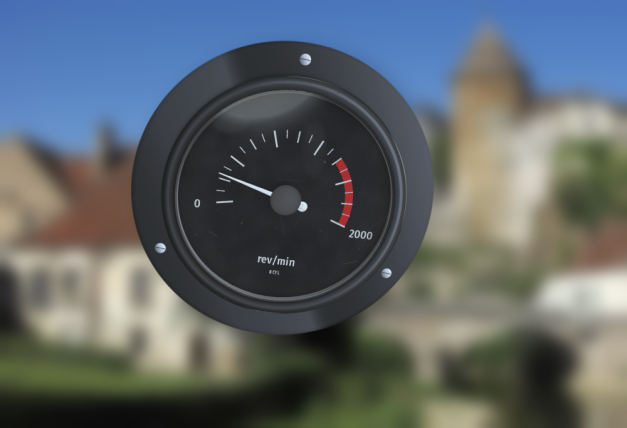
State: 250 rpm
